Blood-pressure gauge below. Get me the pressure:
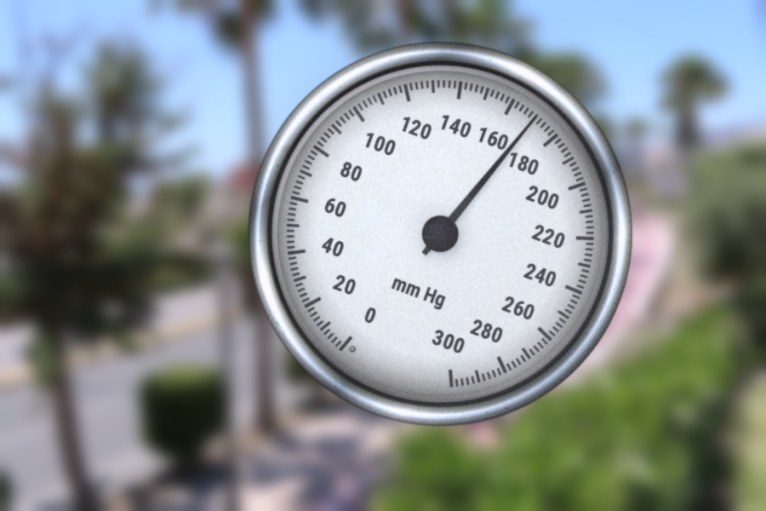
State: 170 mmHg
